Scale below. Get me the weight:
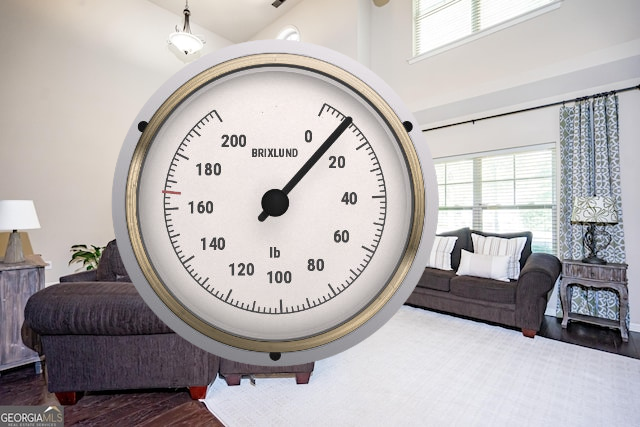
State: 10 lb
